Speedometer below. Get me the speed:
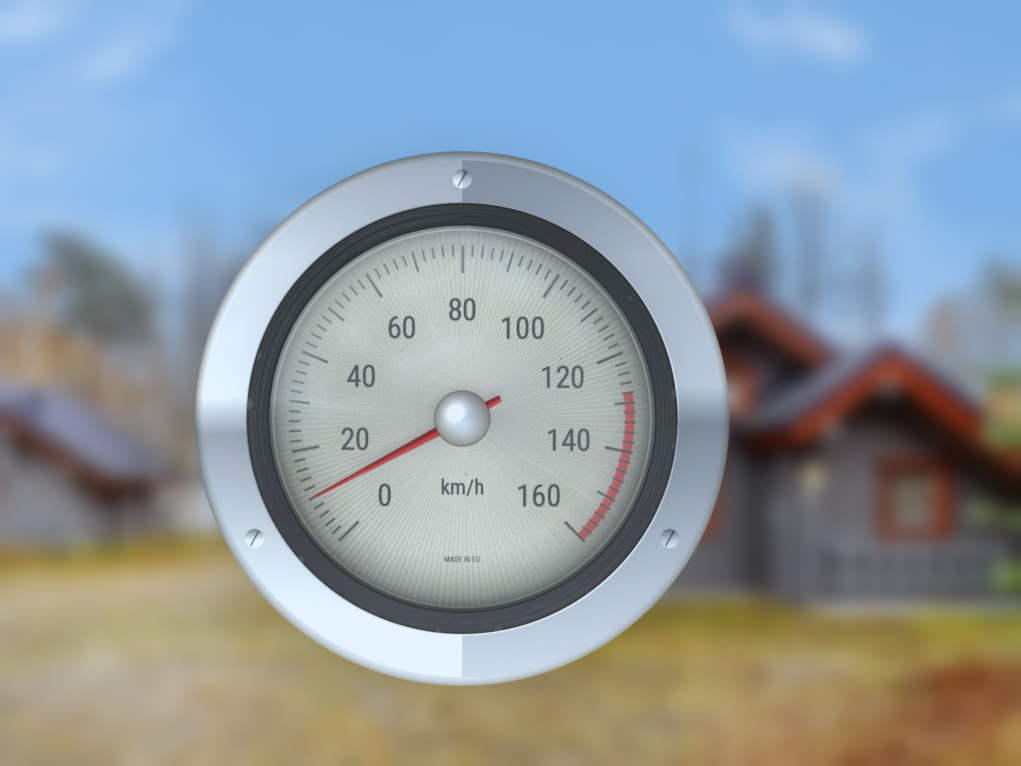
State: 10 km/h
